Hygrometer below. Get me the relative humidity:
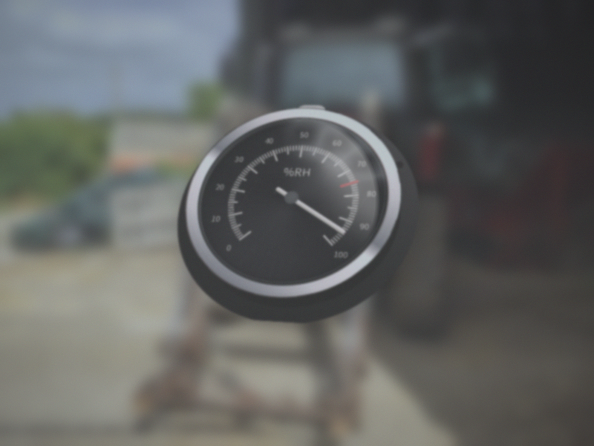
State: 95 %
